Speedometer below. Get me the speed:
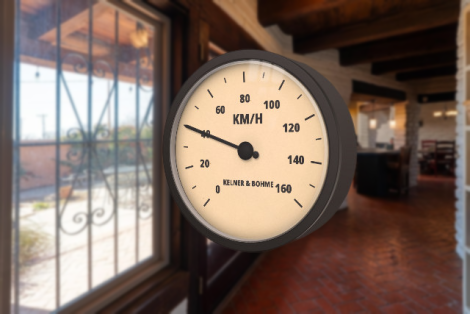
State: 40 km/h
